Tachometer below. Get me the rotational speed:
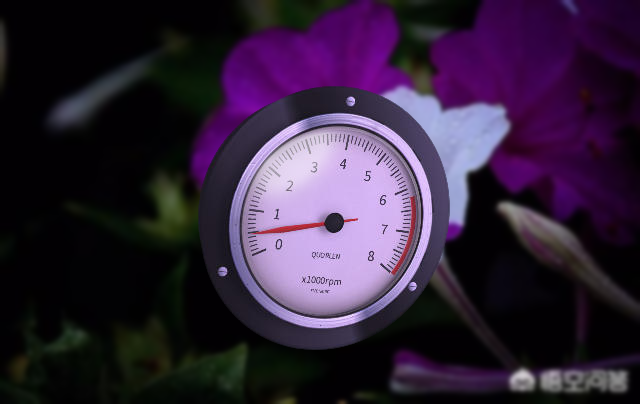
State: 500 rpm
